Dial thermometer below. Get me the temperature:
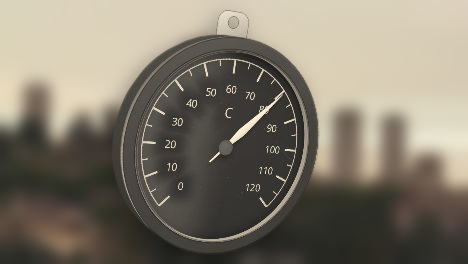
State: 80 °C
